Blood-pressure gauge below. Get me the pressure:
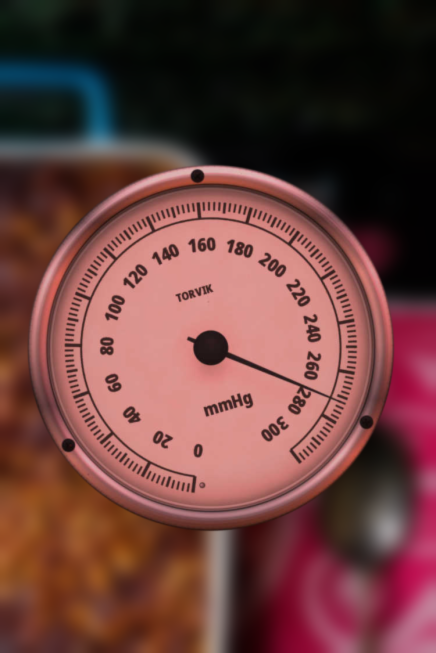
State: 272 mmHg
